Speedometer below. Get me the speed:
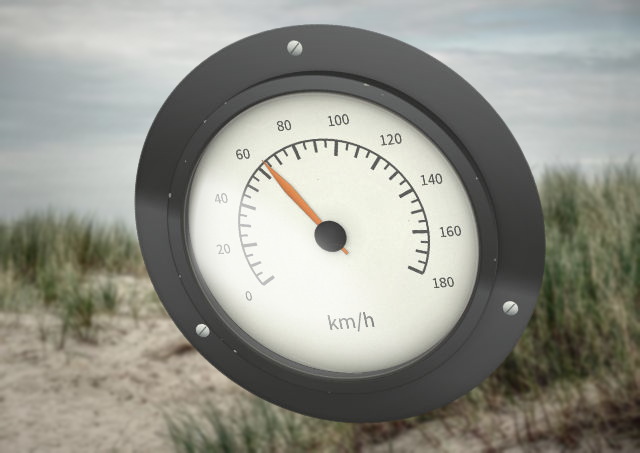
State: 65 km/h
